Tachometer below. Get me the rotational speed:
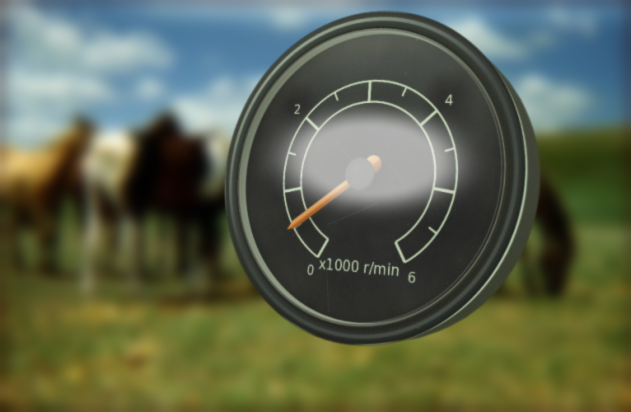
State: 500 rpm
